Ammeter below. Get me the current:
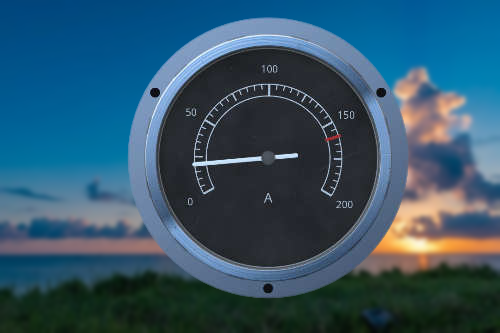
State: 20 A
